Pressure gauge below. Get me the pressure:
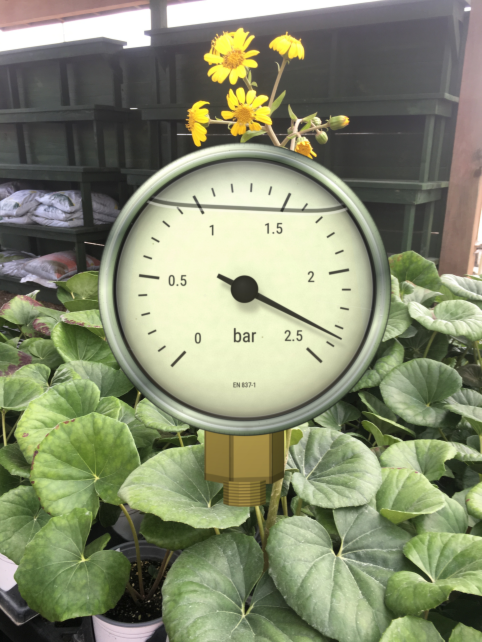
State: 2.35 bar
